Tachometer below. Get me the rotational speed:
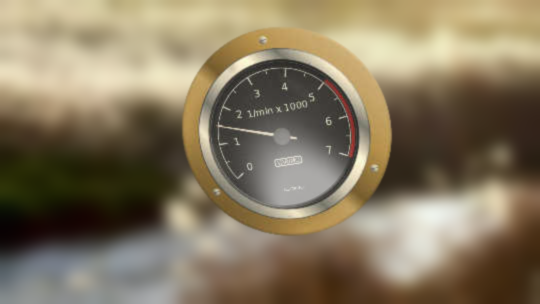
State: 1500 rpm
